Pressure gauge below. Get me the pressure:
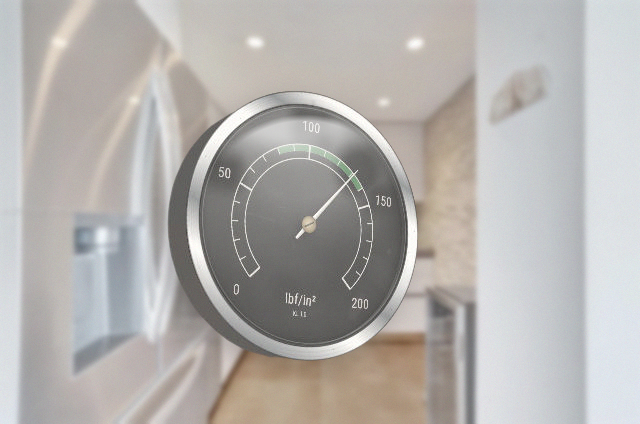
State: 130 psi
